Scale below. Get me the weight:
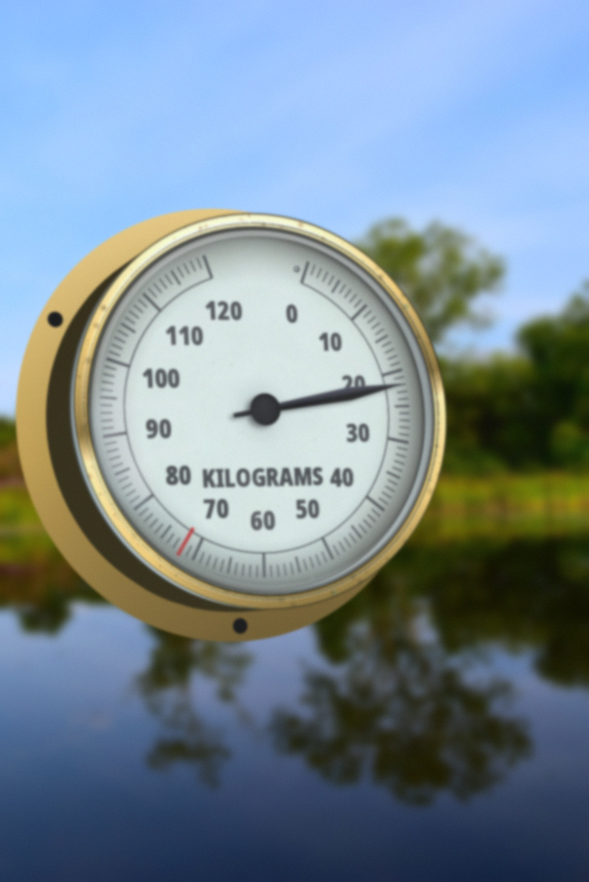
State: 22 kg
